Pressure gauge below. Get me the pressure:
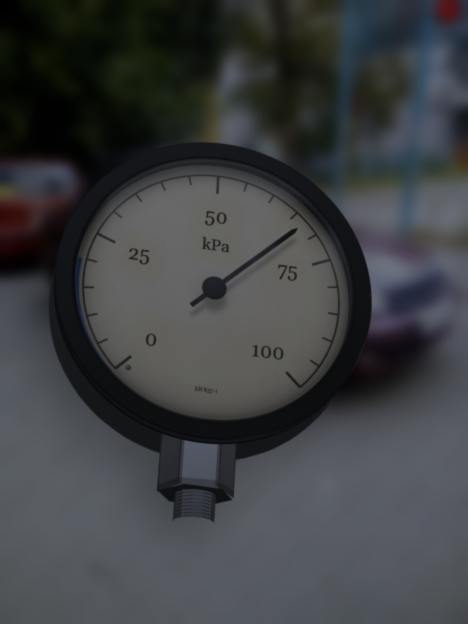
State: 67.5 kPa
